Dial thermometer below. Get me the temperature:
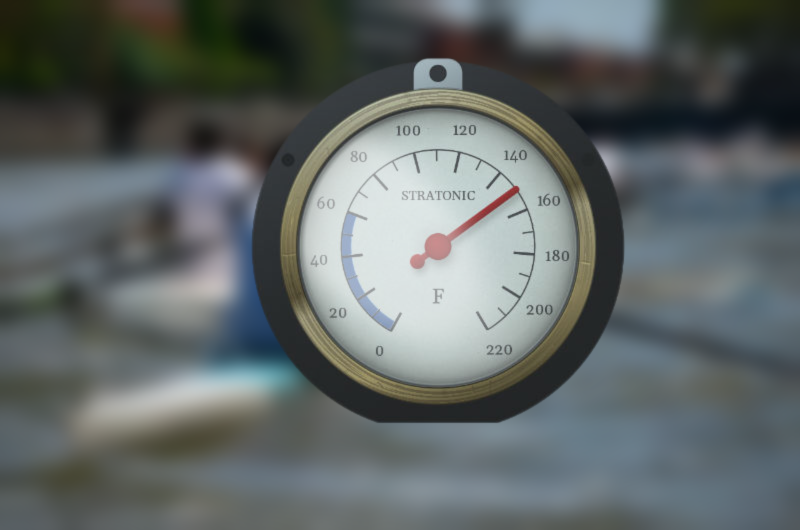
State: 150 °F
